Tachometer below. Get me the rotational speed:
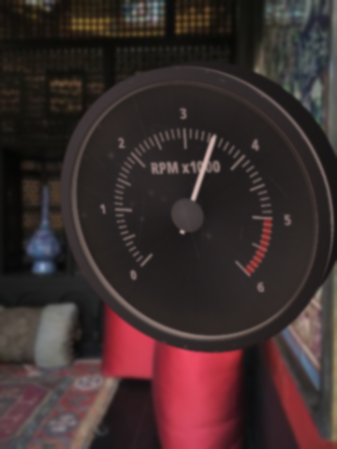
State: 3500 rpm
